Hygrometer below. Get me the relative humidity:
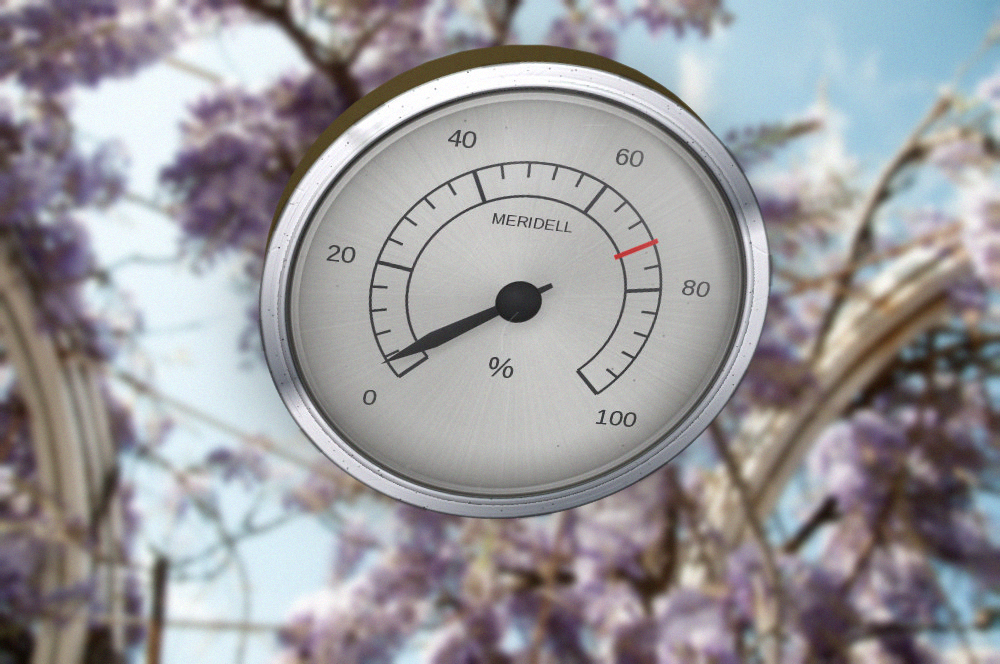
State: 4 %
